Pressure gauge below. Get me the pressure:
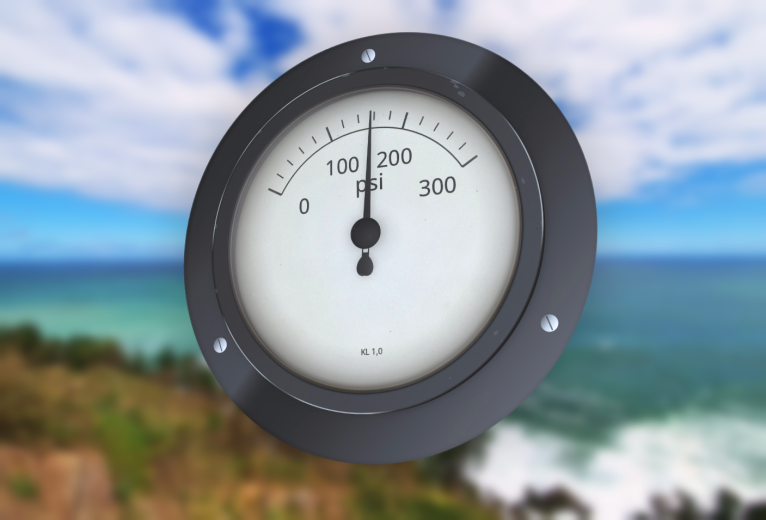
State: 160 psi
